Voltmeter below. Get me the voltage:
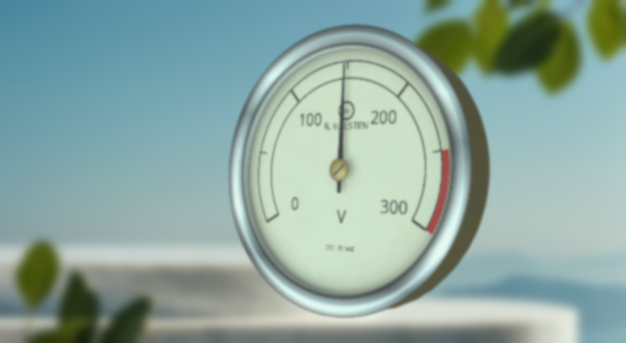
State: 150 V
